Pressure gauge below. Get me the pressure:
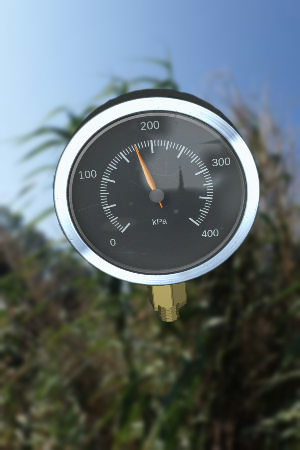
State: 175 kPa
